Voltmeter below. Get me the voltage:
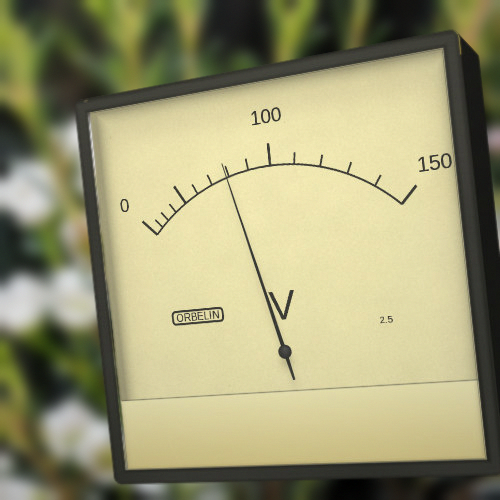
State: 80 V
